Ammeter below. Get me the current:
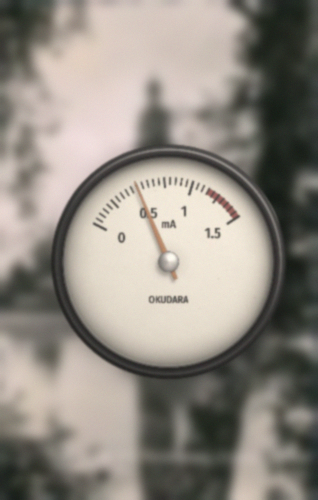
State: 0.5 mA
